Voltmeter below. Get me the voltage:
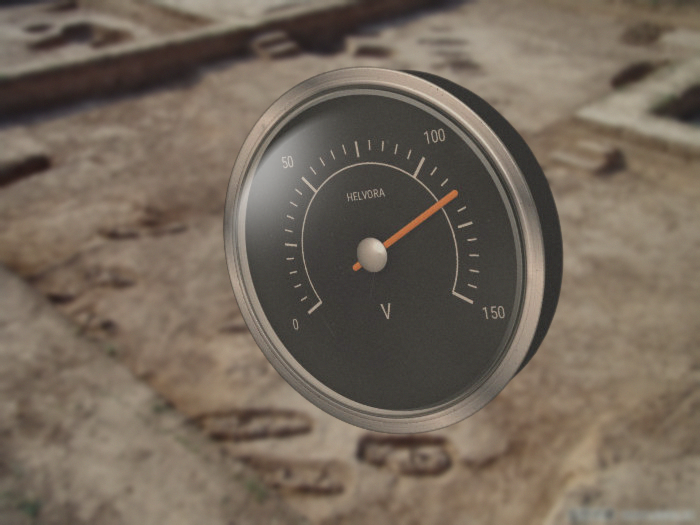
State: 115 V
